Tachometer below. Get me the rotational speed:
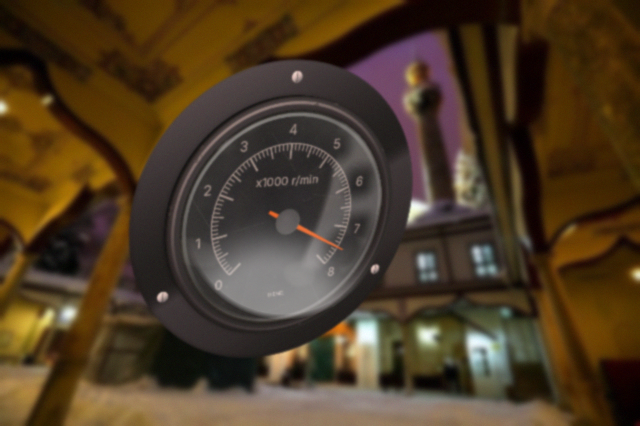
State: 7500 rpm
